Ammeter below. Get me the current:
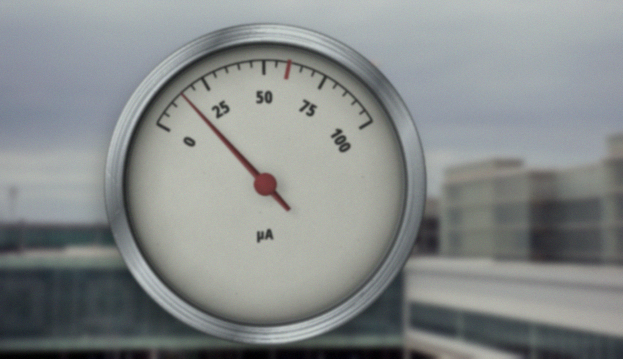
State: 15 µA
